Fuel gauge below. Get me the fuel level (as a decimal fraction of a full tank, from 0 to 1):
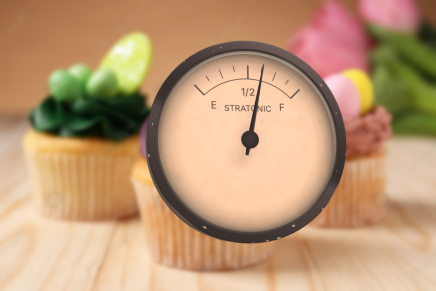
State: 0.625
